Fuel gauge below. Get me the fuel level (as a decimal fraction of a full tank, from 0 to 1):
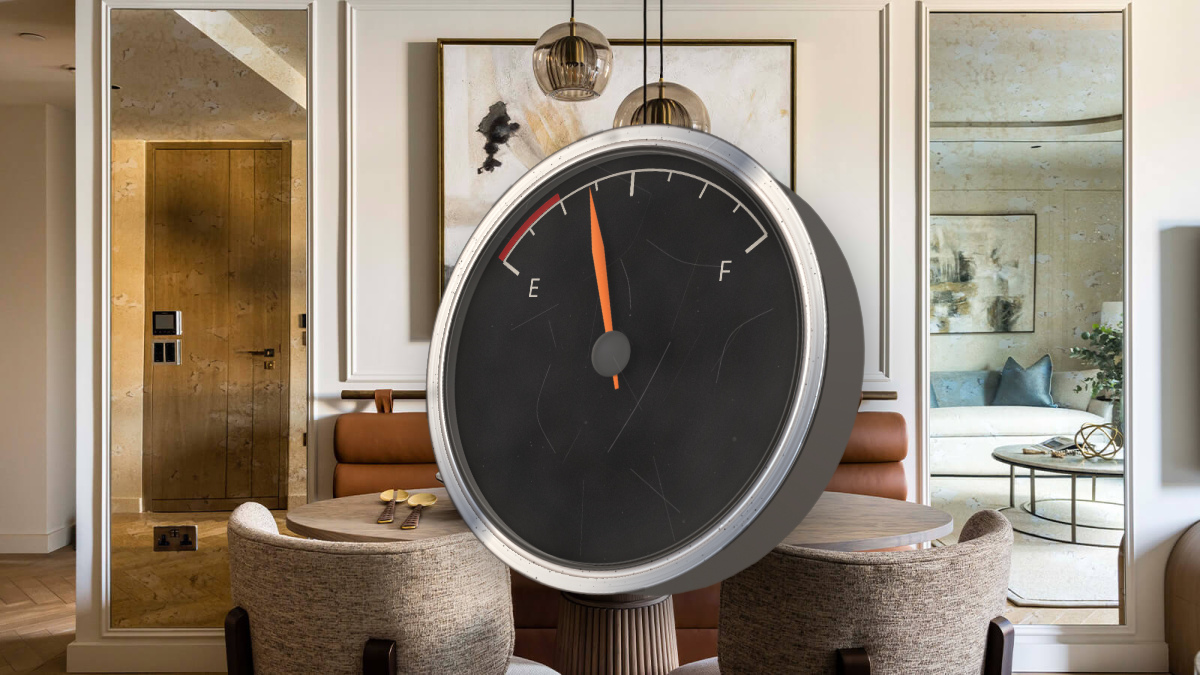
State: 0.375
